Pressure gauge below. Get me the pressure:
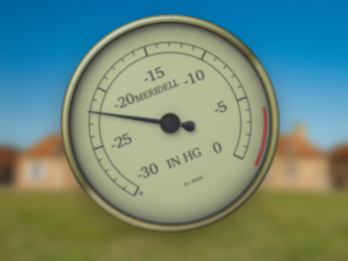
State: -22 inHg
